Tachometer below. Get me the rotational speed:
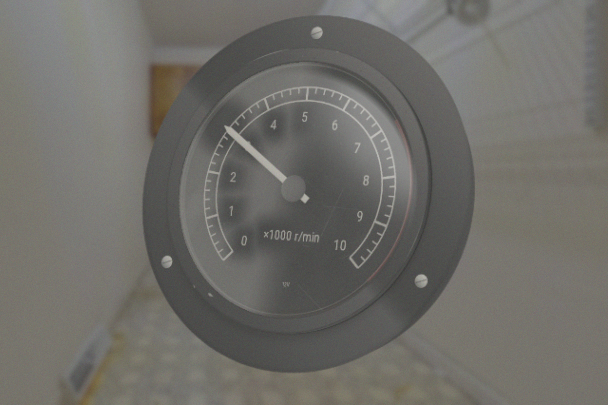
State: 3000 rpm
